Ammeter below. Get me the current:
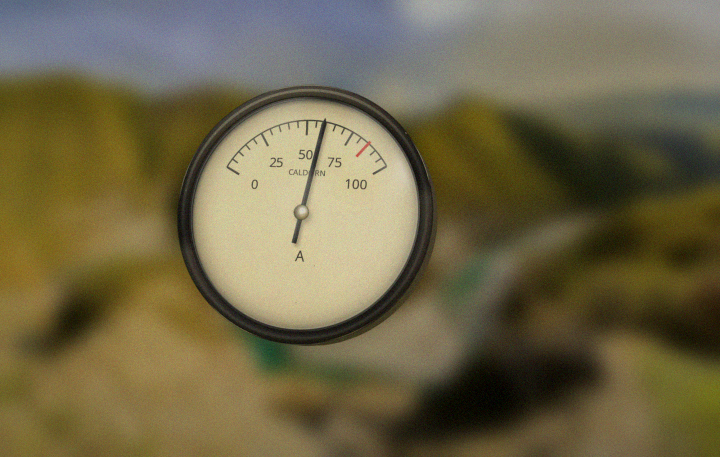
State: 60 A
